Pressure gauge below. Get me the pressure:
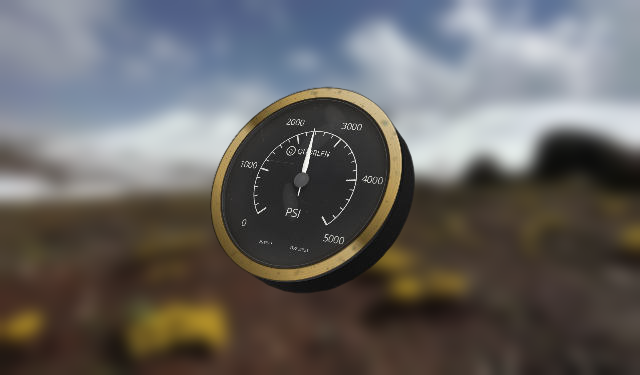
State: 2400 psi
